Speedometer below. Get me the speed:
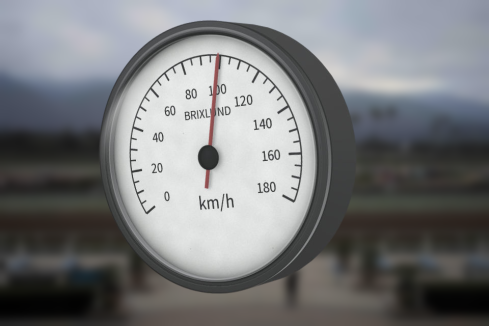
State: 100 km/h
